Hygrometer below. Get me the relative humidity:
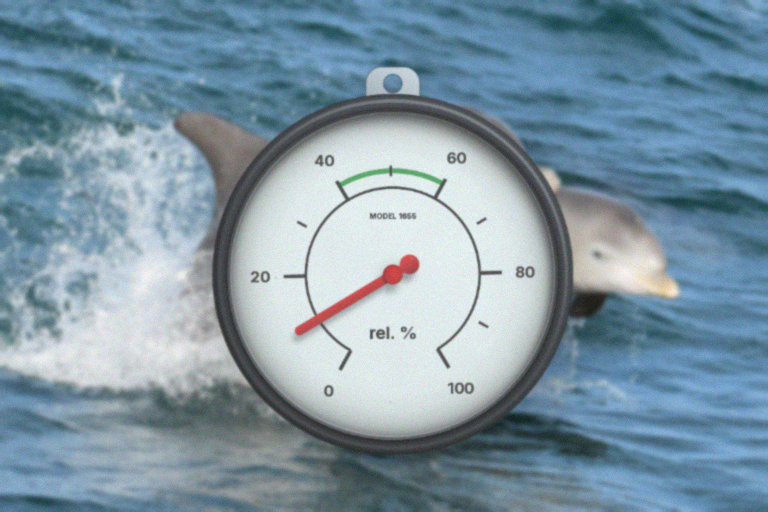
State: 10 %
